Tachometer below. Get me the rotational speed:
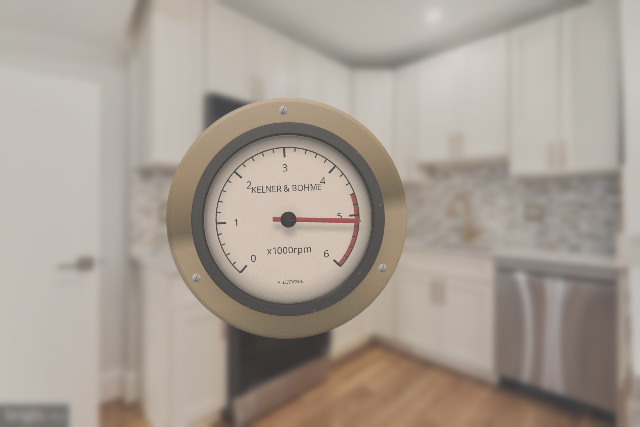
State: 5100 rpm
